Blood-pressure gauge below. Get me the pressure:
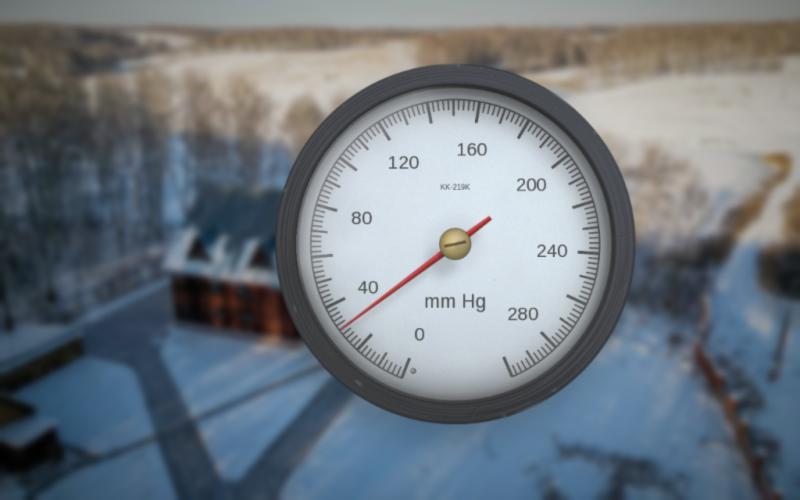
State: 30 mmHg
